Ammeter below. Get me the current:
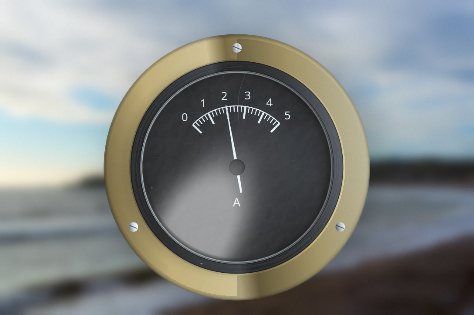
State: 2 A
